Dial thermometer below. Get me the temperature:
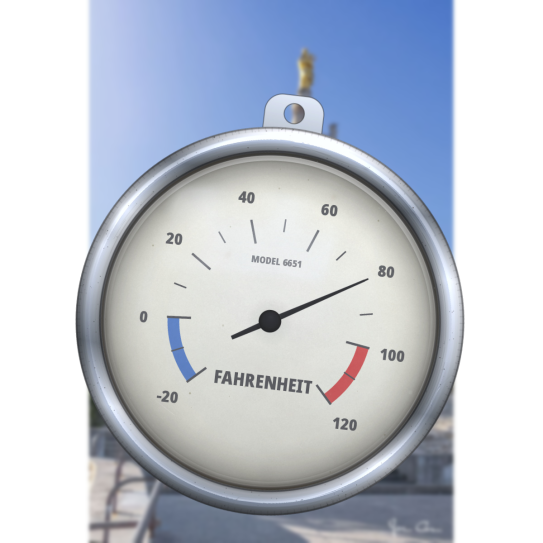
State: 80 °F
